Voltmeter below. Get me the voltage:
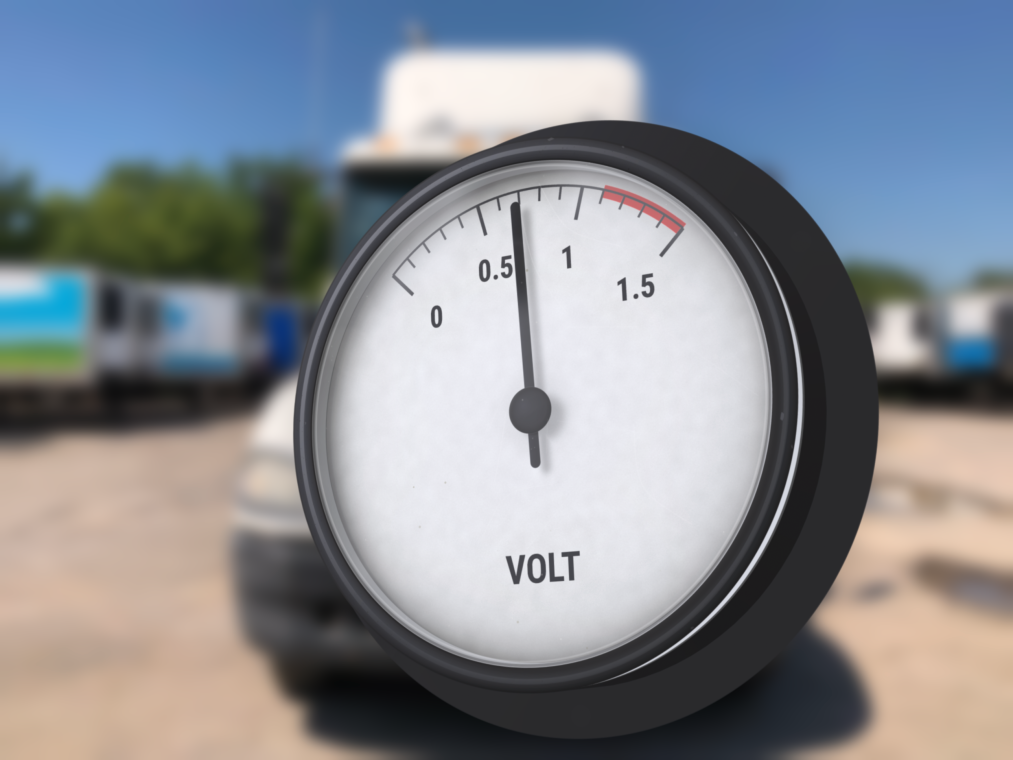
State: 0.7 V
